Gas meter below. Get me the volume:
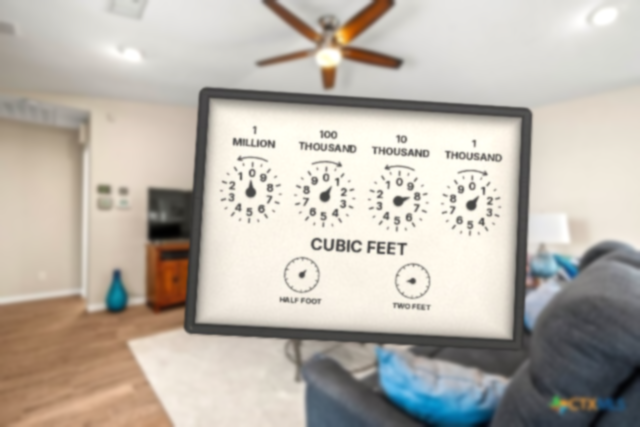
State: 8100 ft³
